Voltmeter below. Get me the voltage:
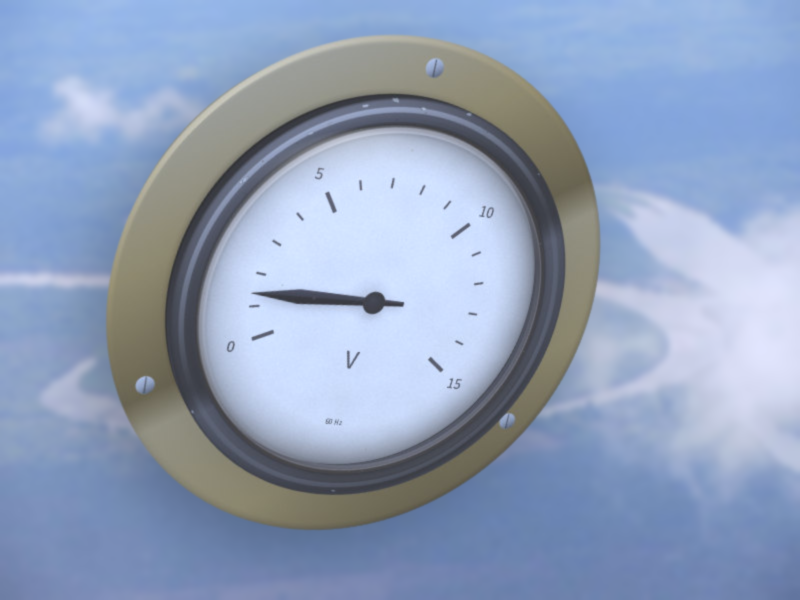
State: 1.5 V
